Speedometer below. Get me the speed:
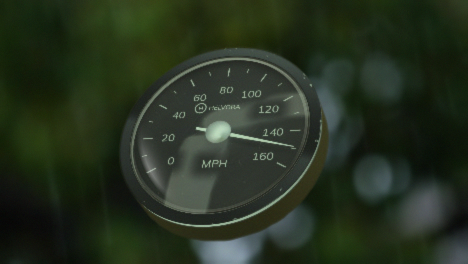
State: 150 mph
